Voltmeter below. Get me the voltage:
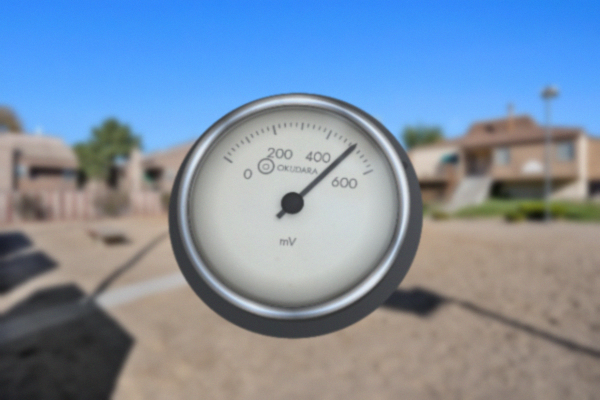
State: 500 mV
